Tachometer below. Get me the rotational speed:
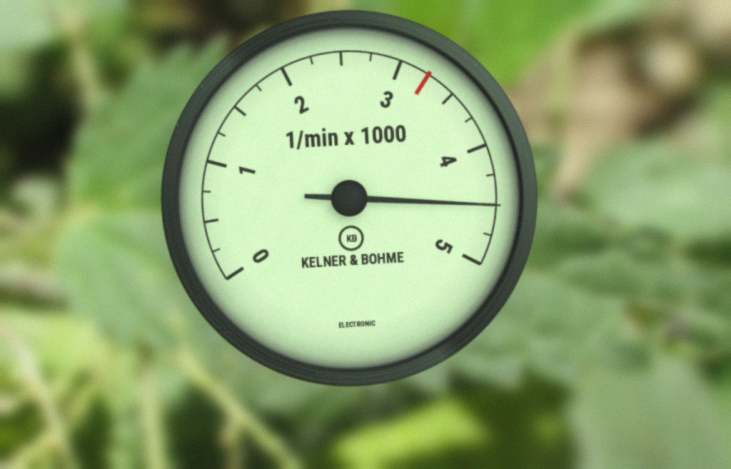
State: 4500 rpm
